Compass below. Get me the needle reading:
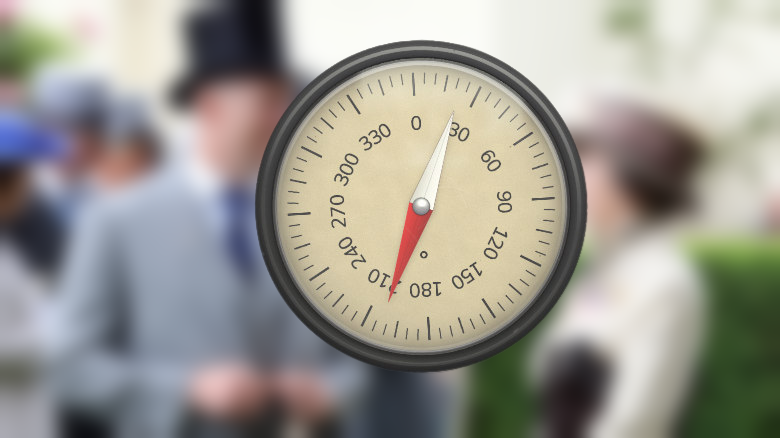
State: 202.5 °
